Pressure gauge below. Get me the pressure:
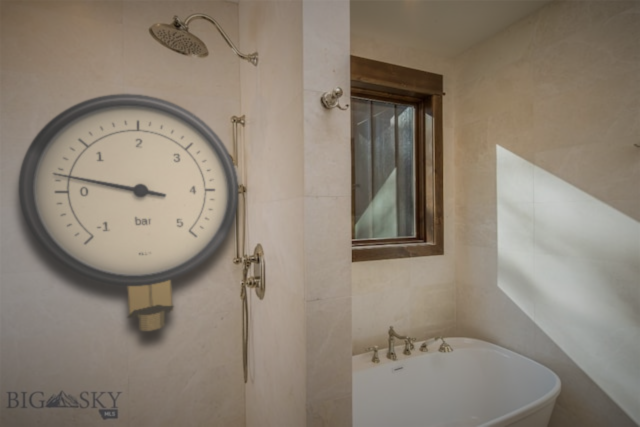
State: 0.3 bar
